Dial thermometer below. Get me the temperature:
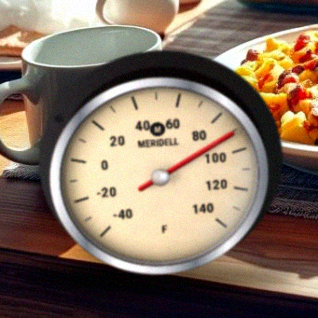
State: 90 °F
